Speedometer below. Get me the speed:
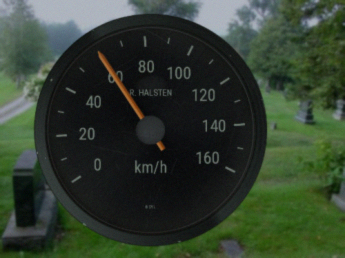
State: 60 km/h
